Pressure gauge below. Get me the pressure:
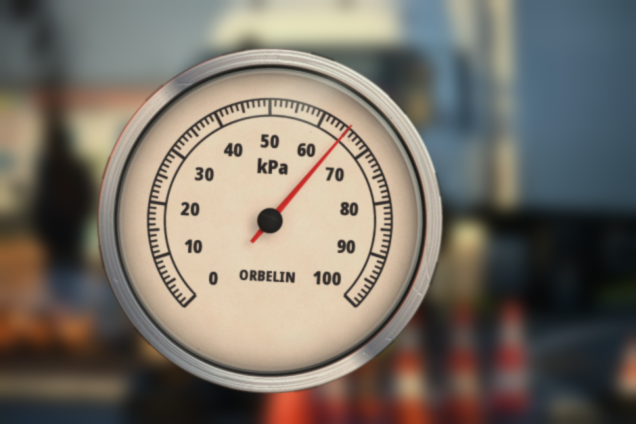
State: 65 kPa
